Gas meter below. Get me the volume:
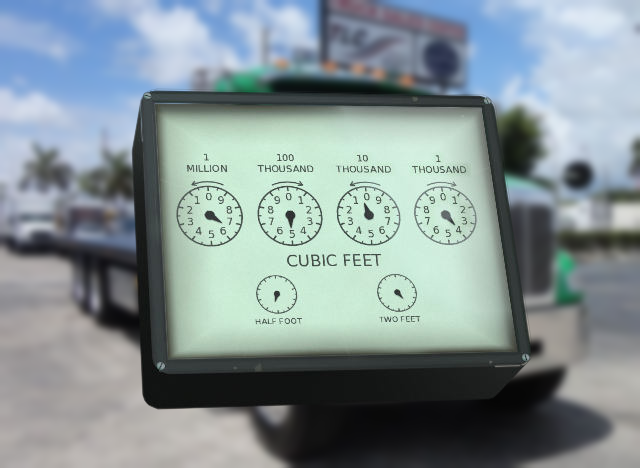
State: 650400 ft³
